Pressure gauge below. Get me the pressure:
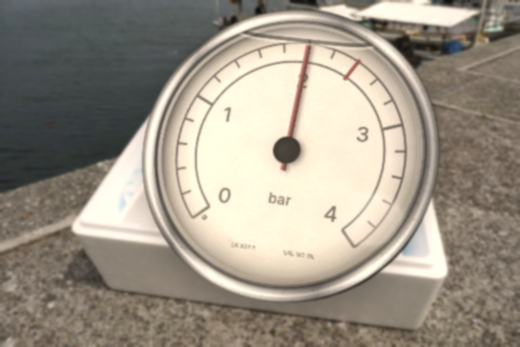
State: 2 bar
